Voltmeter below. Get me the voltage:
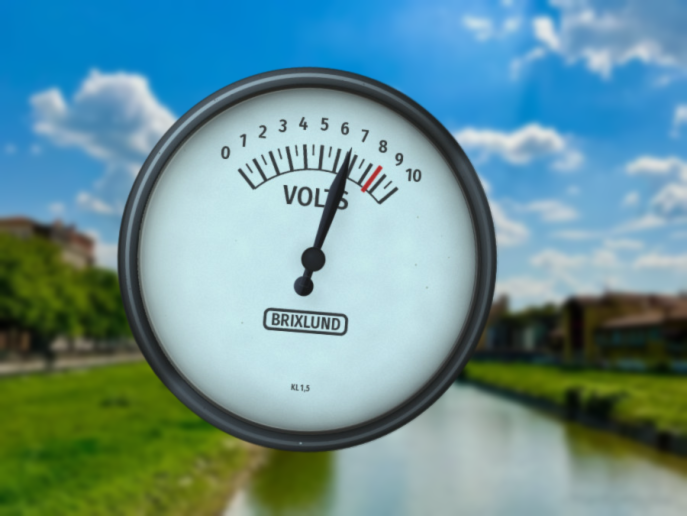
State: 6.5 V
